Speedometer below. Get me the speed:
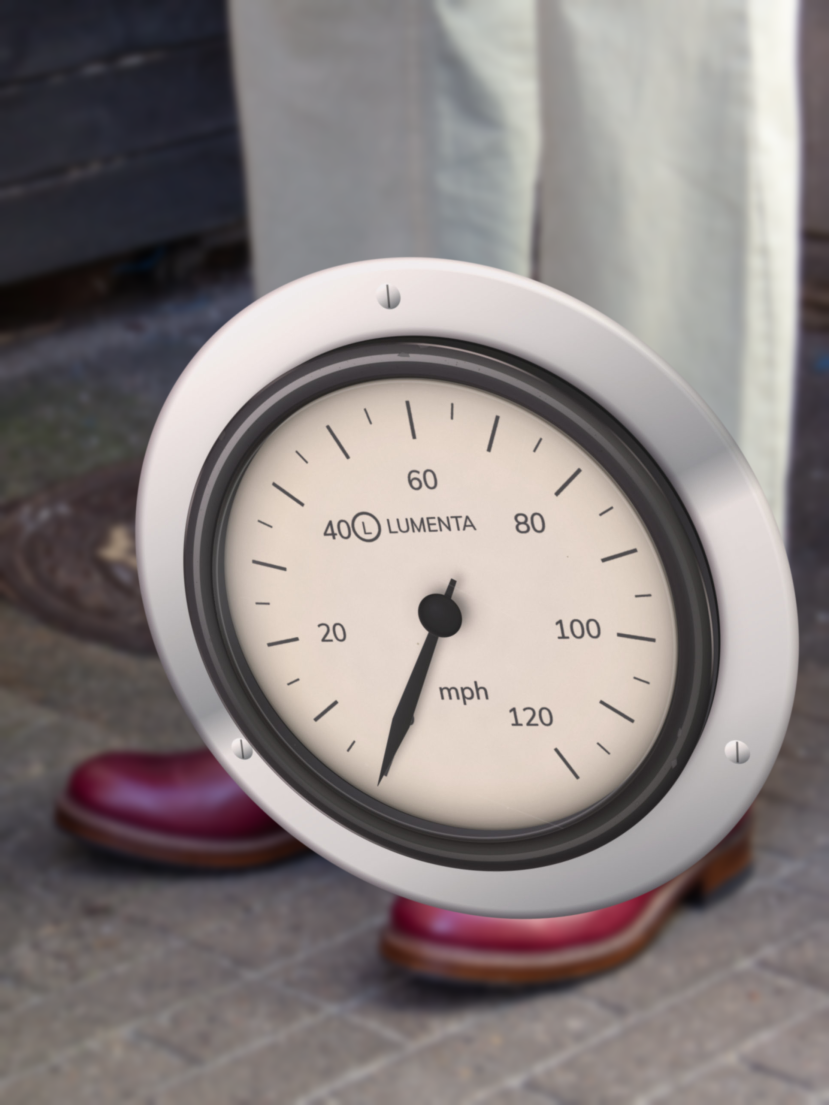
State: 0 mph
